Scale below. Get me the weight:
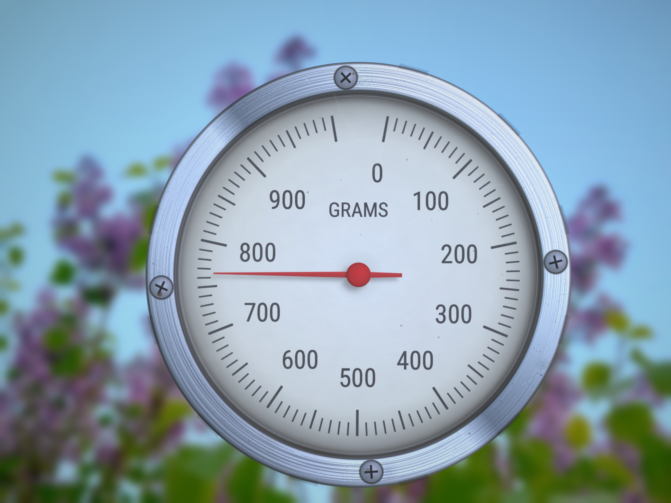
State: 765 g
